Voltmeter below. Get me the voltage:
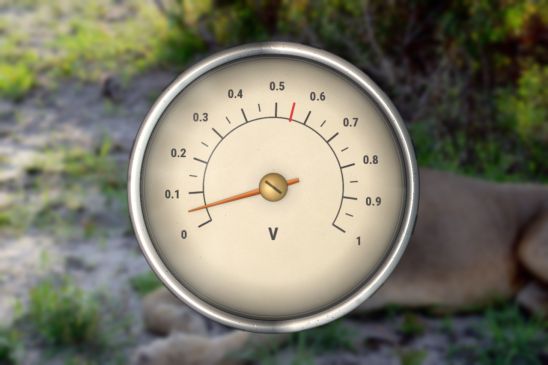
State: 0.05 V
